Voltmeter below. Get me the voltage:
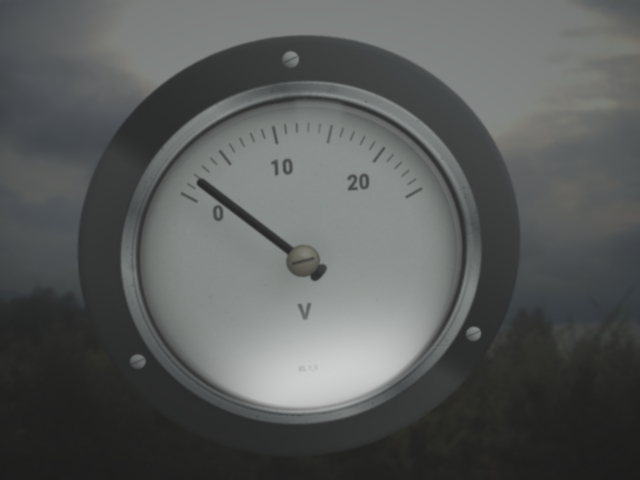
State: 2 V
